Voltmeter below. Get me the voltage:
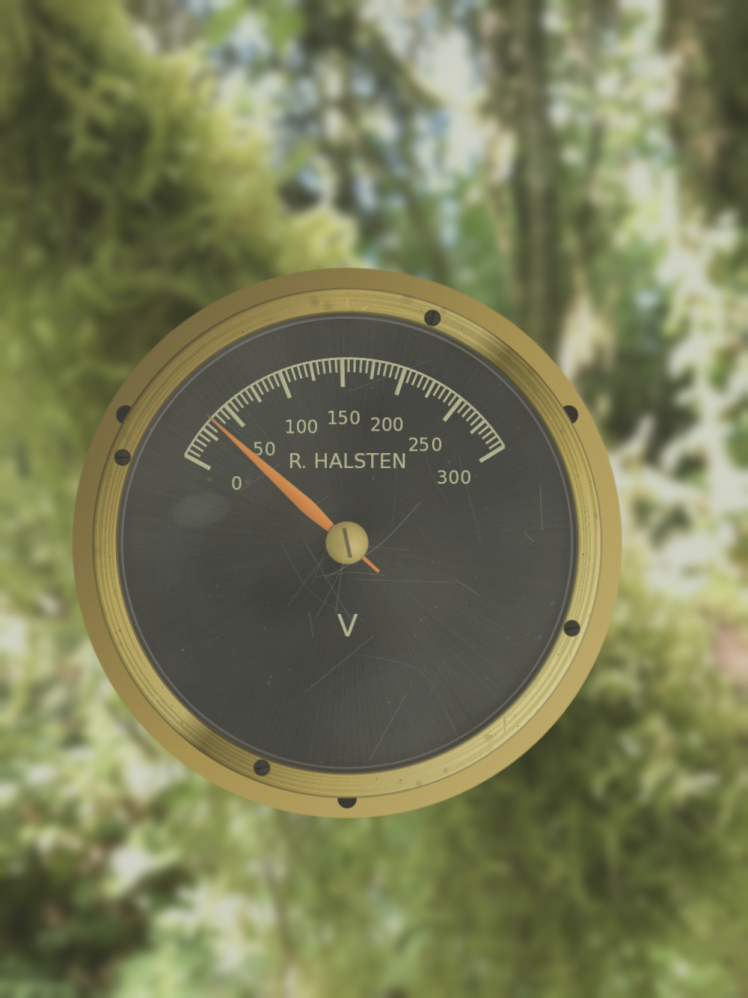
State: 35 V
